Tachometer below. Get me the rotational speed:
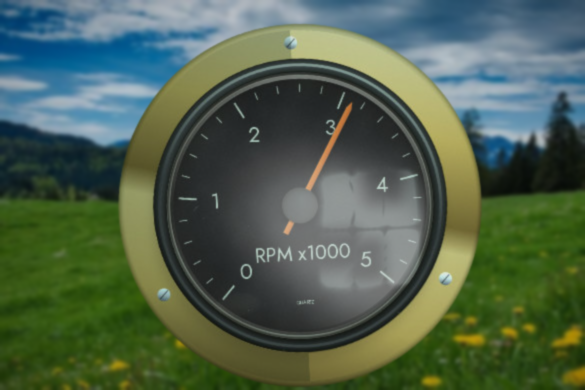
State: 3100 rpm
